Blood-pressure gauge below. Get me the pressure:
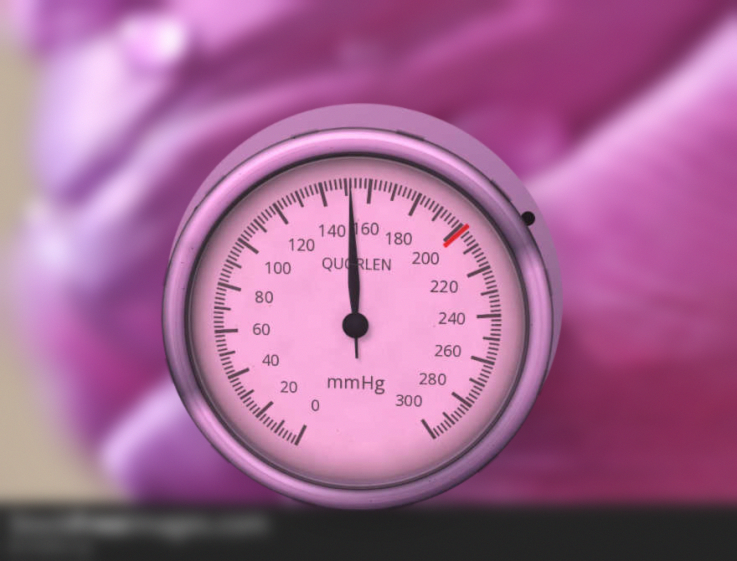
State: 152 mmHg
